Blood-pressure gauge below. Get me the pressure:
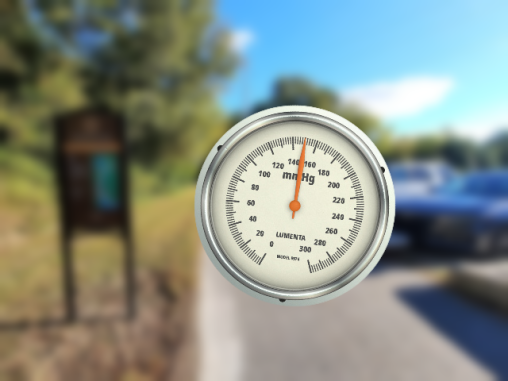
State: 150 mmHg
